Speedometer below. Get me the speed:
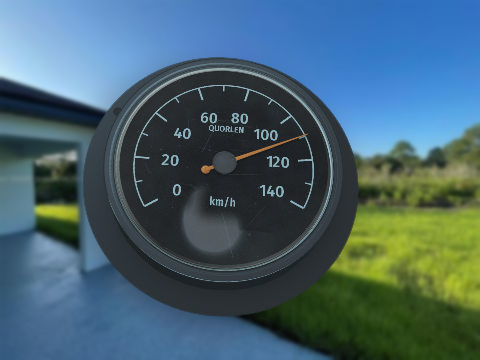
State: 110 km/h
